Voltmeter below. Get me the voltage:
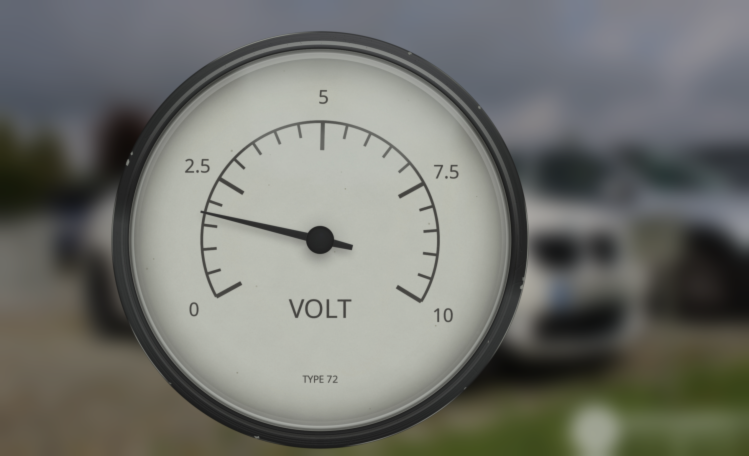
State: 1.75 V
